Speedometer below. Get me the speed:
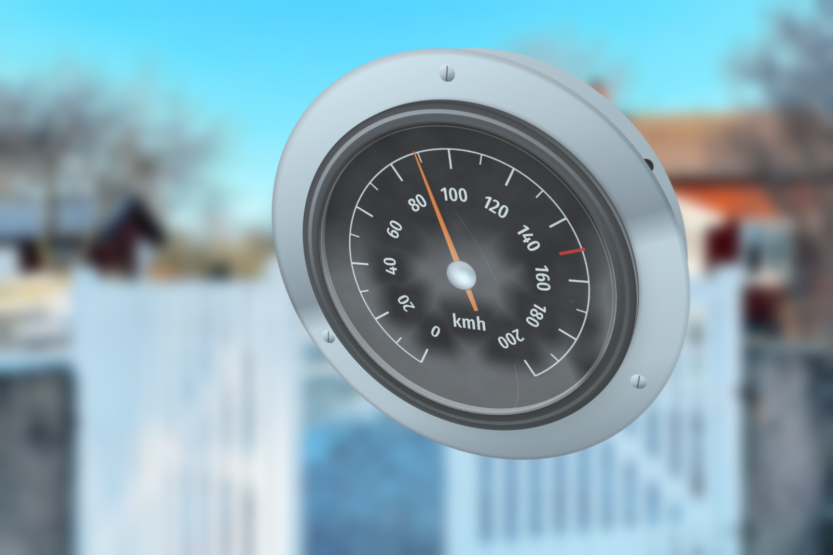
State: 90 km/h
